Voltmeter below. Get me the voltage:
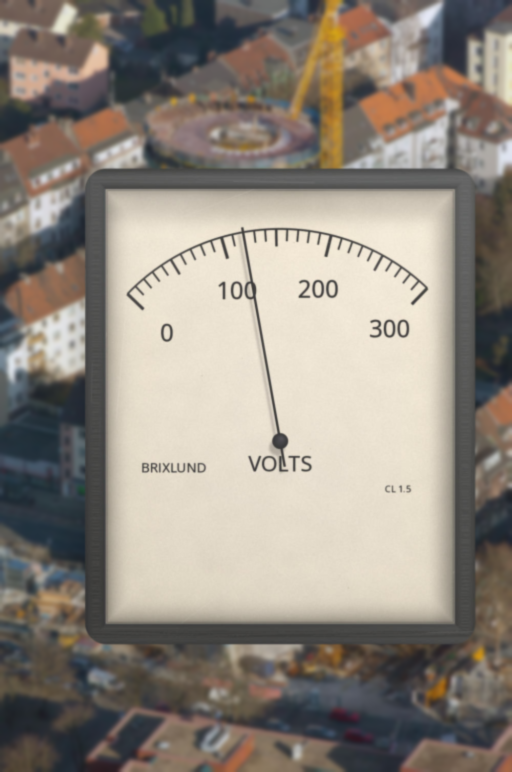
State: 120 V
